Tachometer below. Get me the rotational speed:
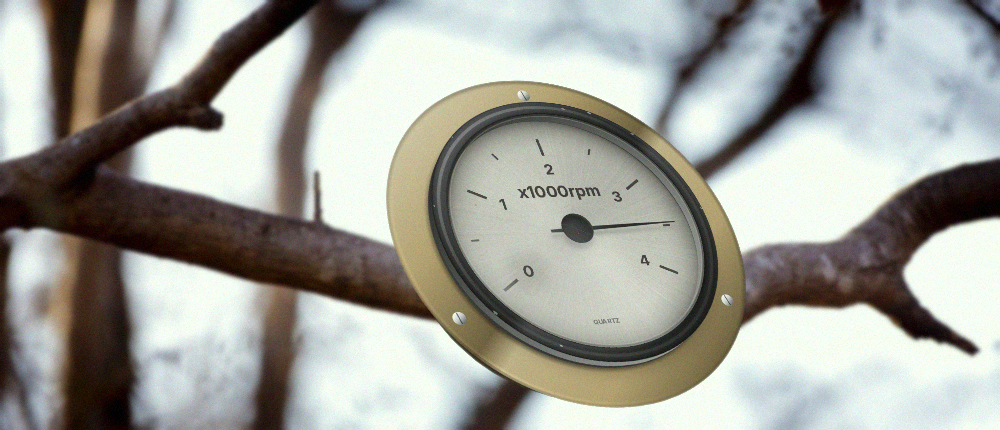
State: 3500 rpm
